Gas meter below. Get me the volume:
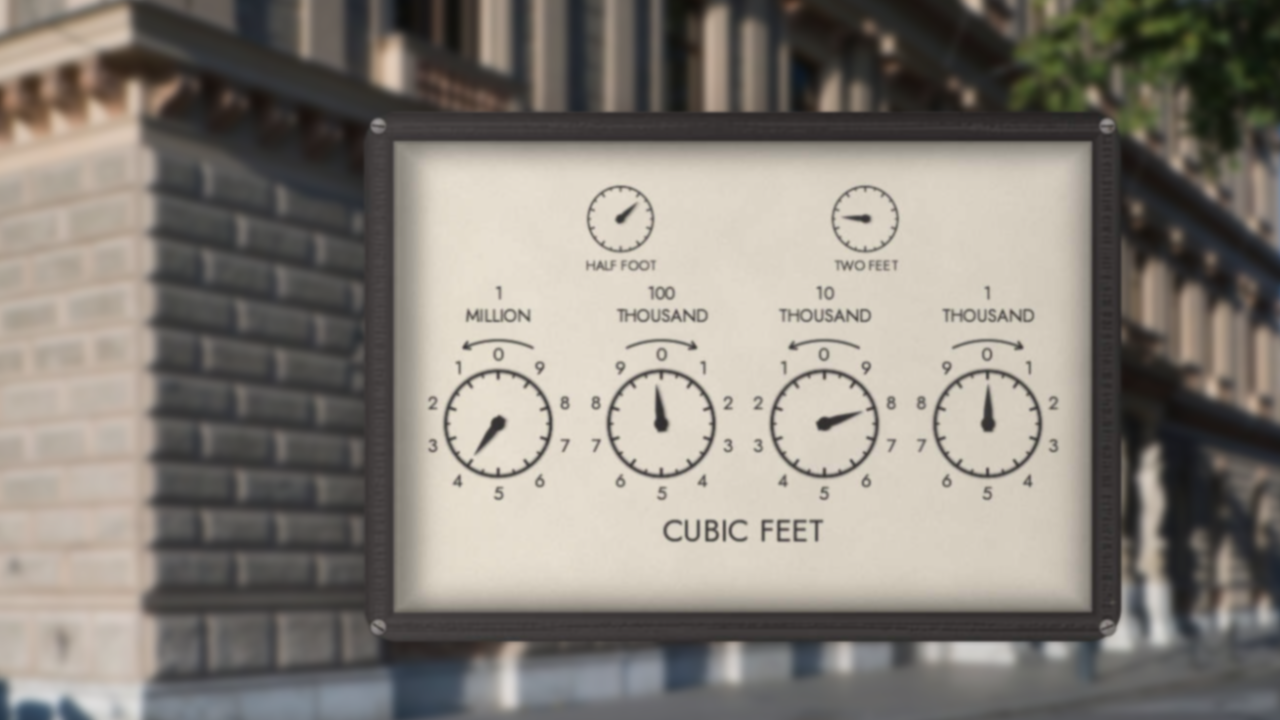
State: 398000 ft³
